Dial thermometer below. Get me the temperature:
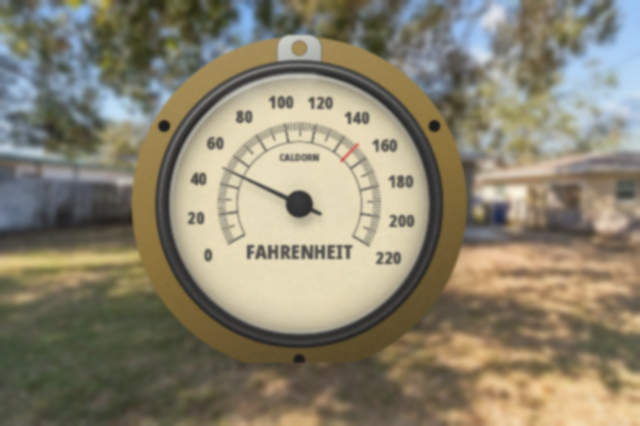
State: 50 °F
